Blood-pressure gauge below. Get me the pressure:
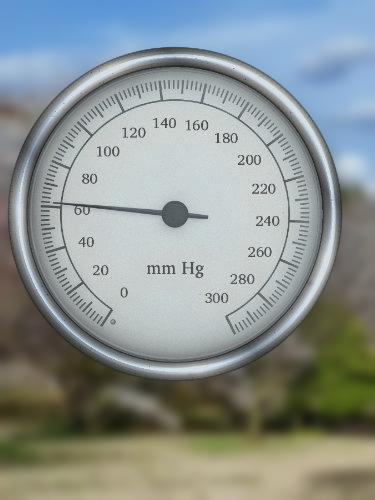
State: 62 mmHg
